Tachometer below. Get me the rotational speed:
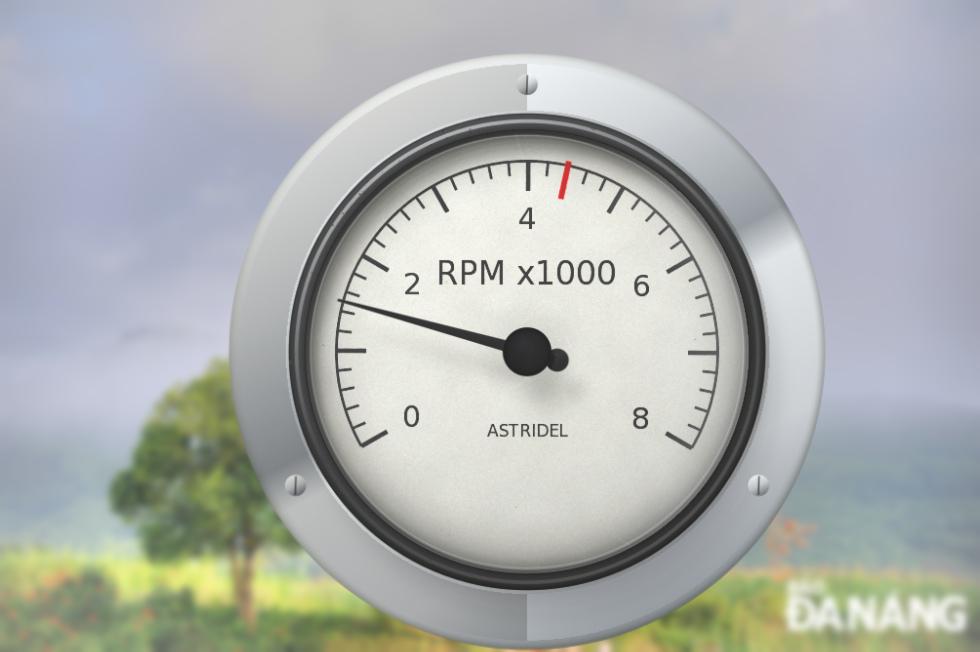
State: 1500 rpm
